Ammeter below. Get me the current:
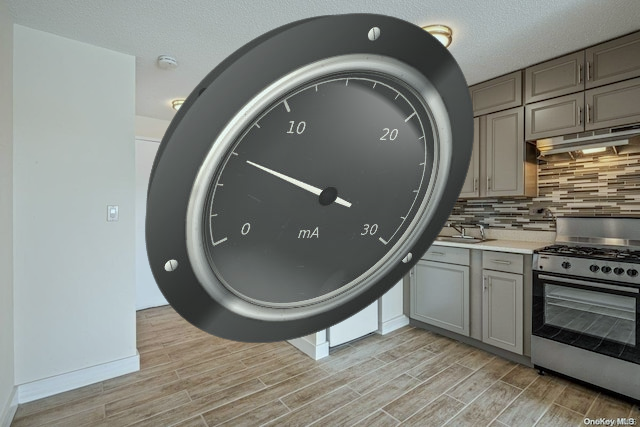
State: 6 mA
